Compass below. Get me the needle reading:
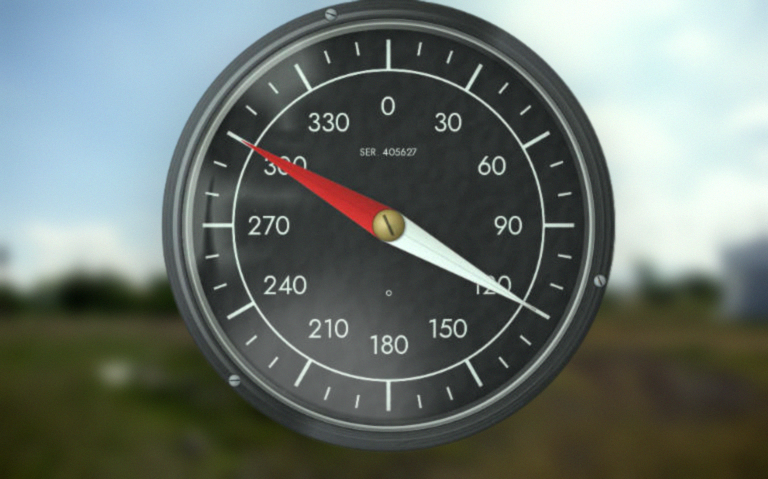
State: 300 °
